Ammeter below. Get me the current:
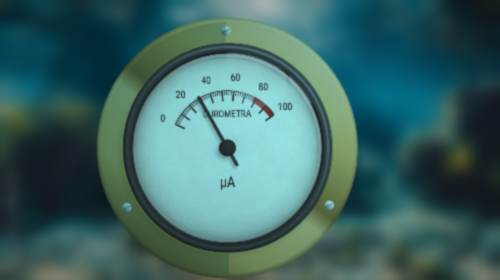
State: 30 µA
